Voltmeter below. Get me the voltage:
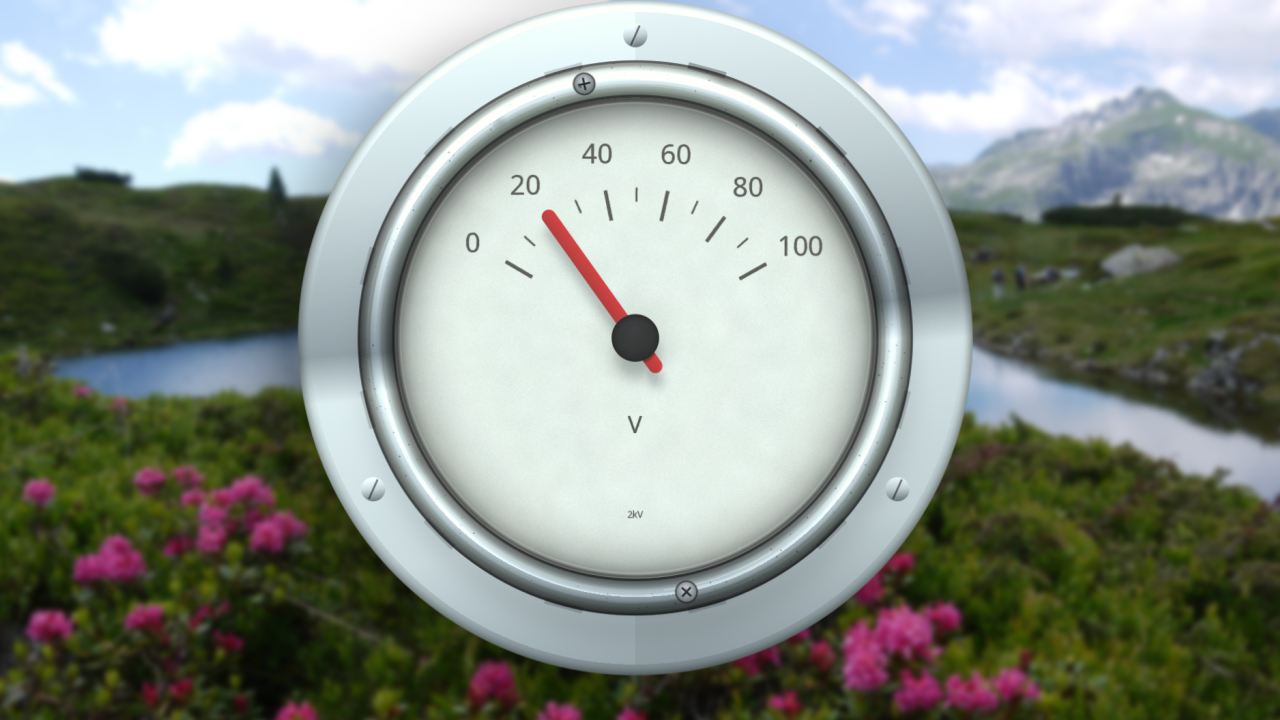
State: 20 V
